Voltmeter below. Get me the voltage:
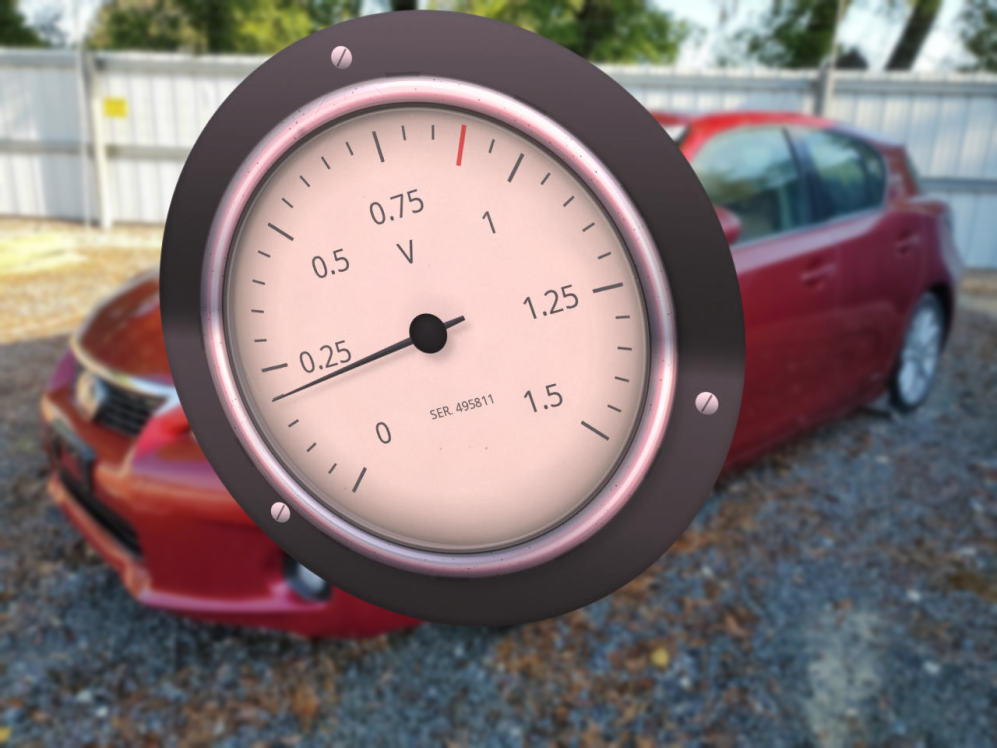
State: 0.2 V
